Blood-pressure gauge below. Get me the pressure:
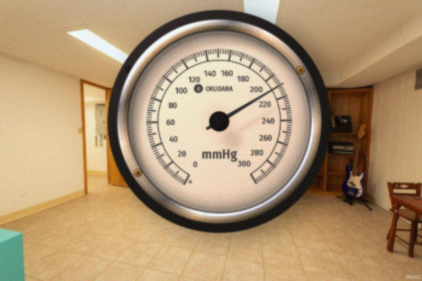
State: 210 mmHg
